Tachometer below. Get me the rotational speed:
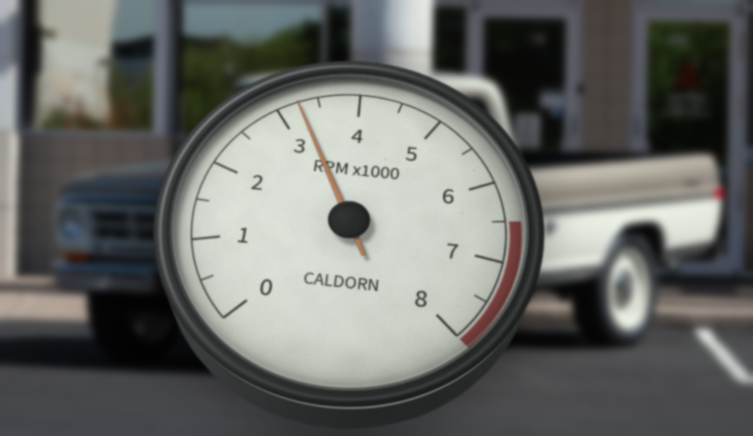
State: 3250 rpm
